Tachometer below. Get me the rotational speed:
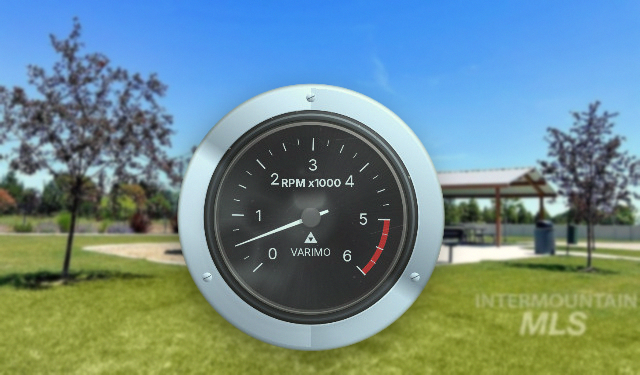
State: 500 rpm
